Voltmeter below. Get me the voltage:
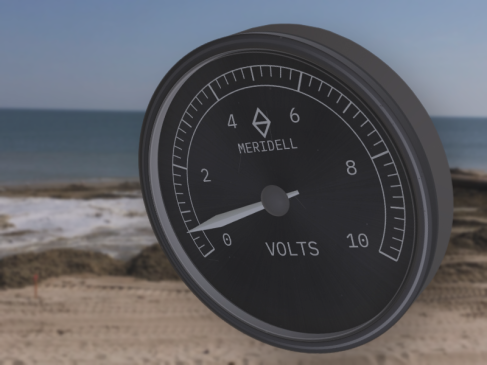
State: 0.6 V
